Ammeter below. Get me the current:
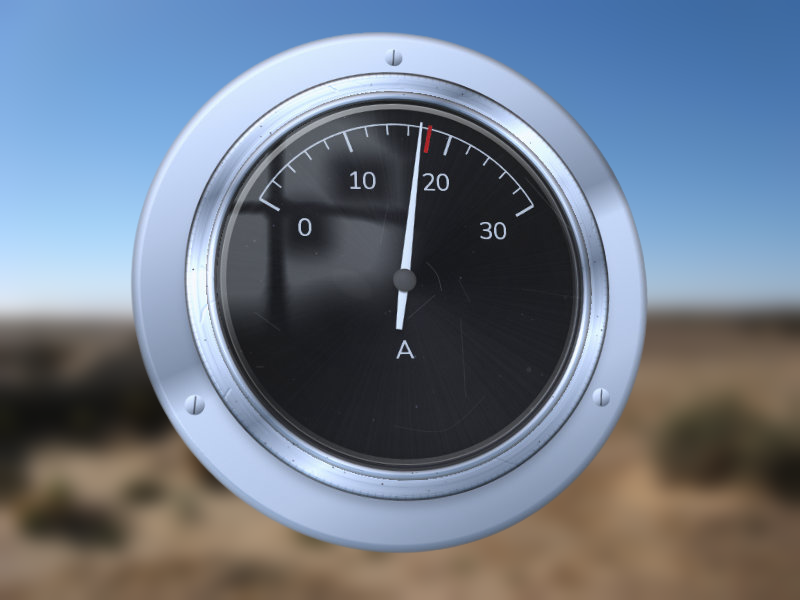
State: 17 A
